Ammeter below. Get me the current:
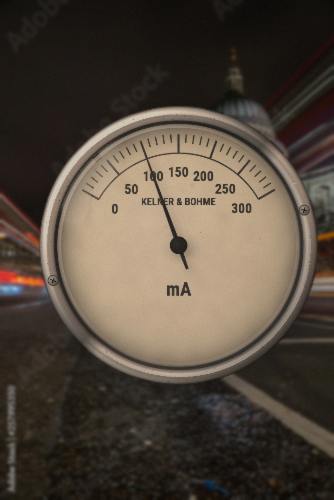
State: 100 mA
